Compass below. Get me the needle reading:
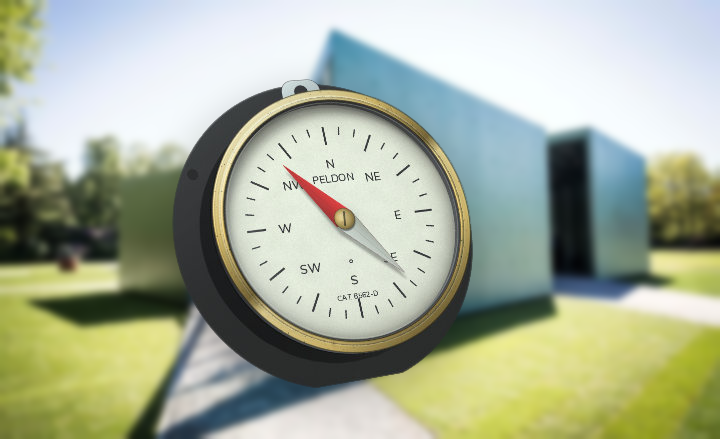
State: 320 °
